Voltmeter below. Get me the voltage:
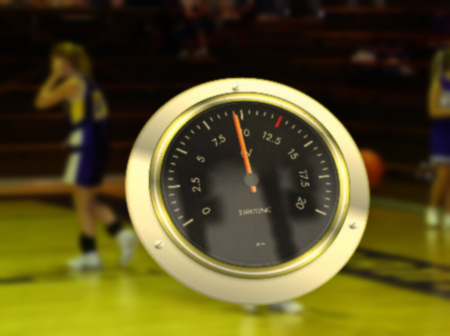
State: 9.5 kV
